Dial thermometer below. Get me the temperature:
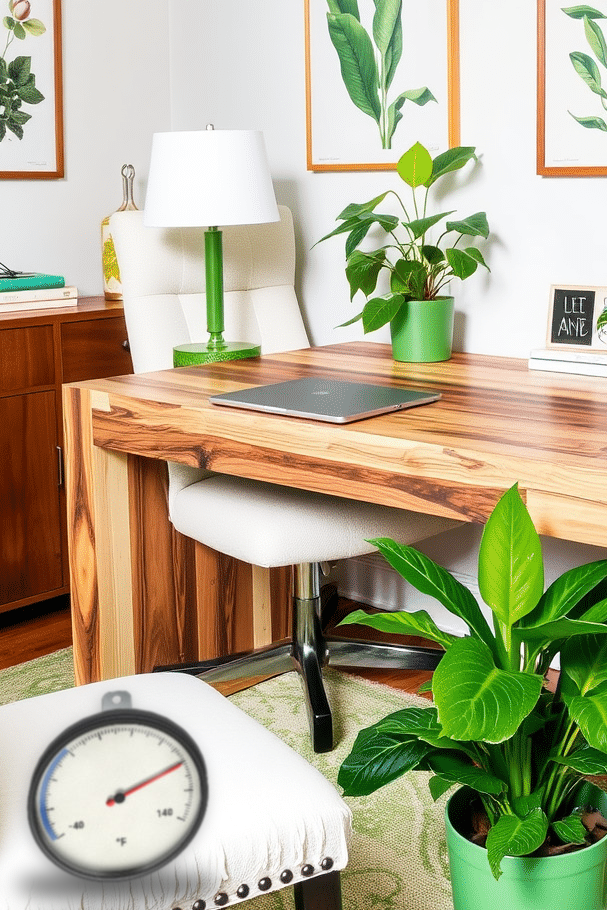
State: 100 °F
